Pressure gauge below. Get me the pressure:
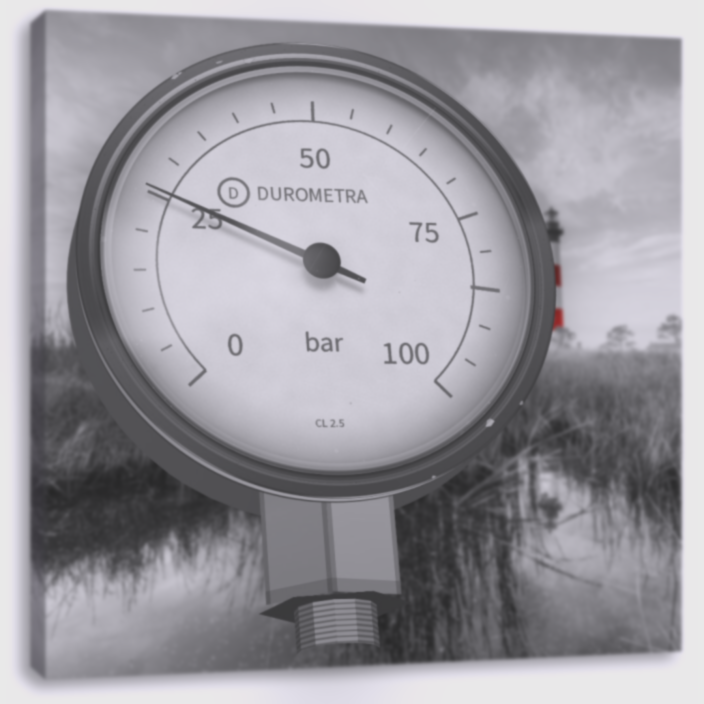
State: 25 bar
